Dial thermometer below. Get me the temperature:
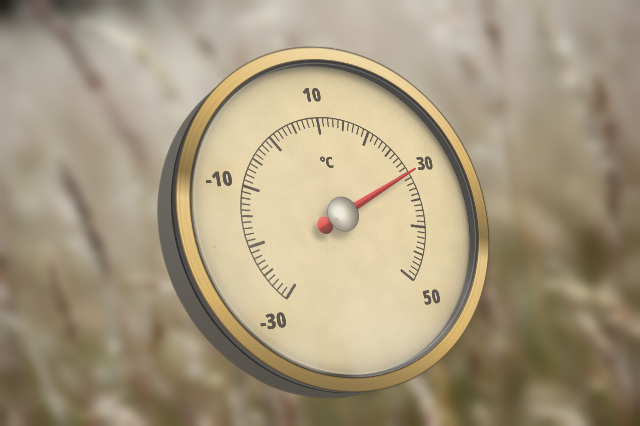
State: 30 °C
